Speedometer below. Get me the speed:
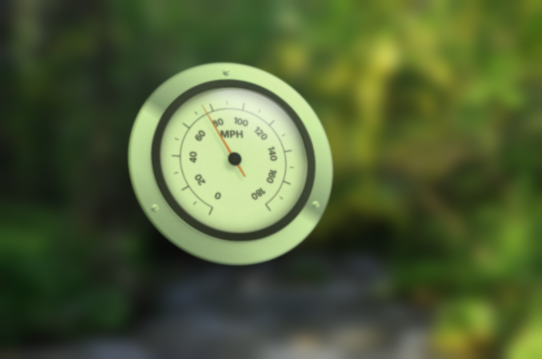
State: 75 mph
